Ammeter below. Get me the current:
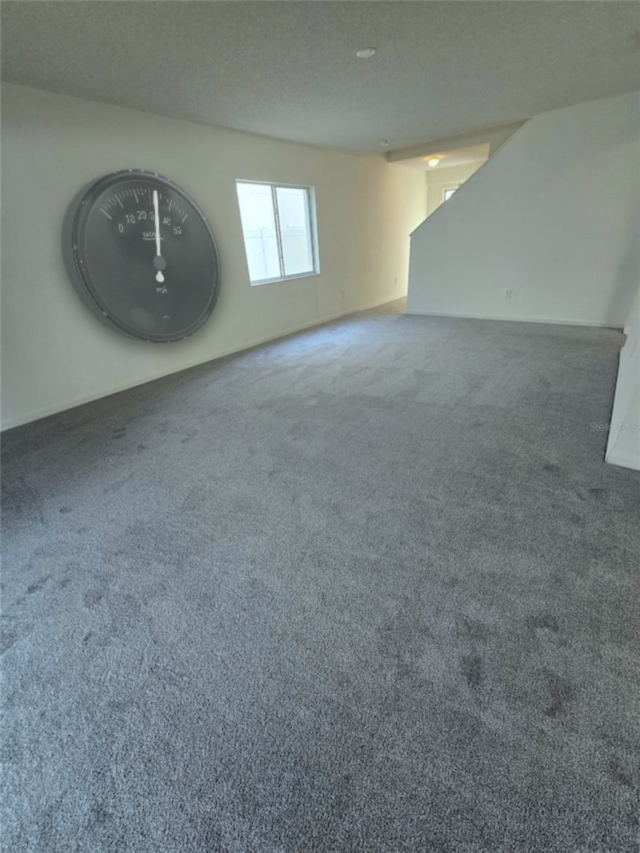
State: 30 mA
